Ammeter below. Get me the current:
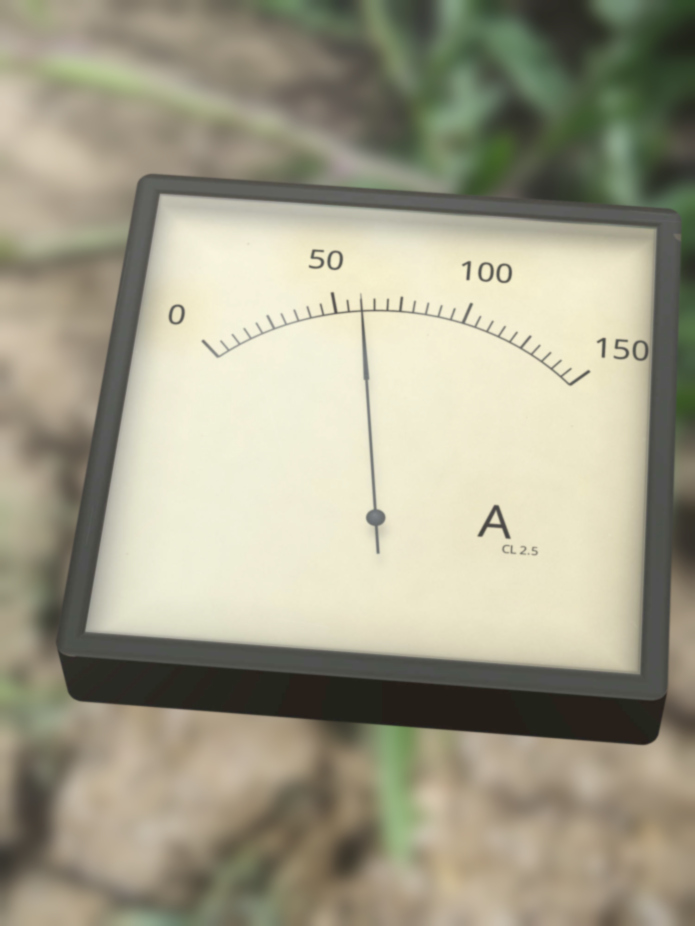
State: 60 A
